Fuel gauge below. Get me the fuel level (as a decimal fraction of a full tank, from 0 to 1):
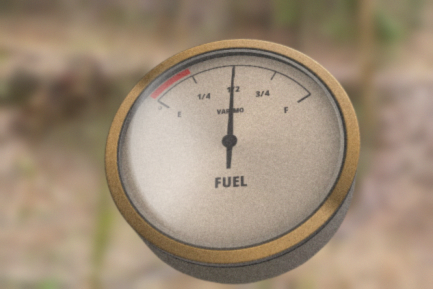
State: 0.5
